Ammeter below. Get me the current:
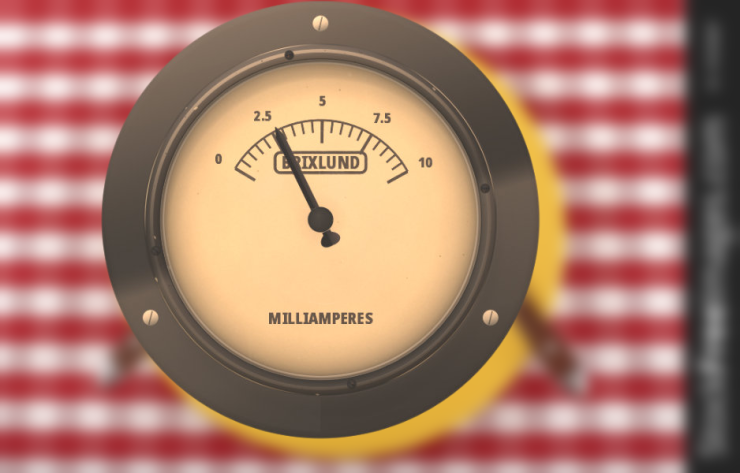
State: 2.75 mA
